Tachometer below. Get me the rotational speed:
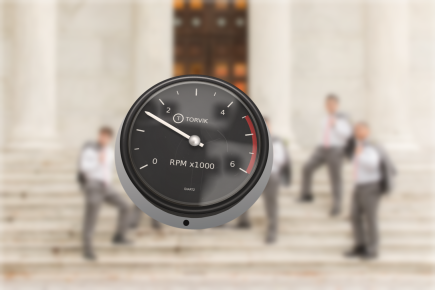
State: 1500 rpm
